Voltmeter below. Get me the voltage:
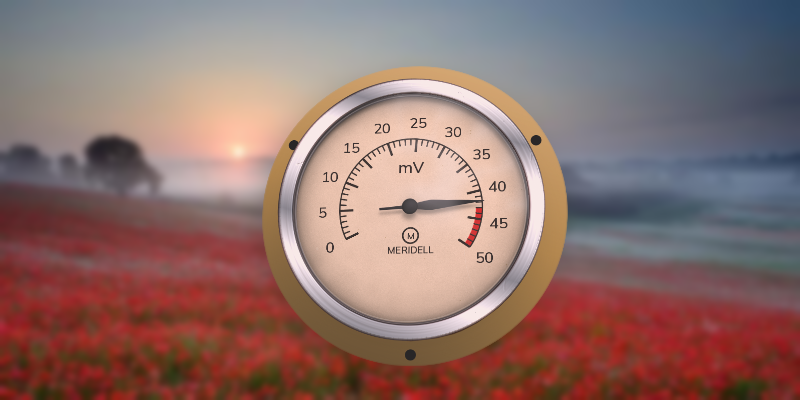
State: 42 mV
